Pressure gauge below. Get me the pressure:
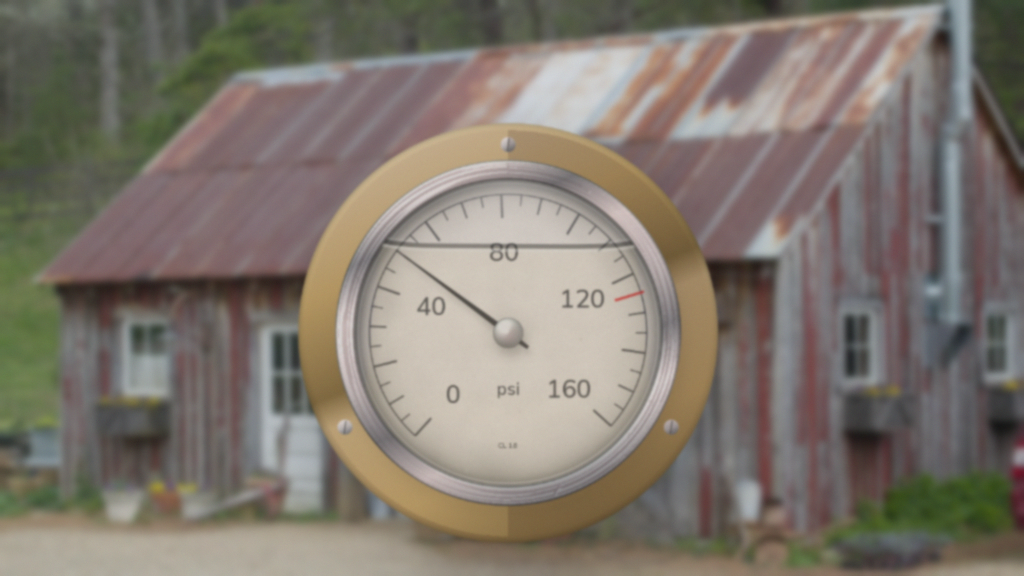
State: 50 psi
